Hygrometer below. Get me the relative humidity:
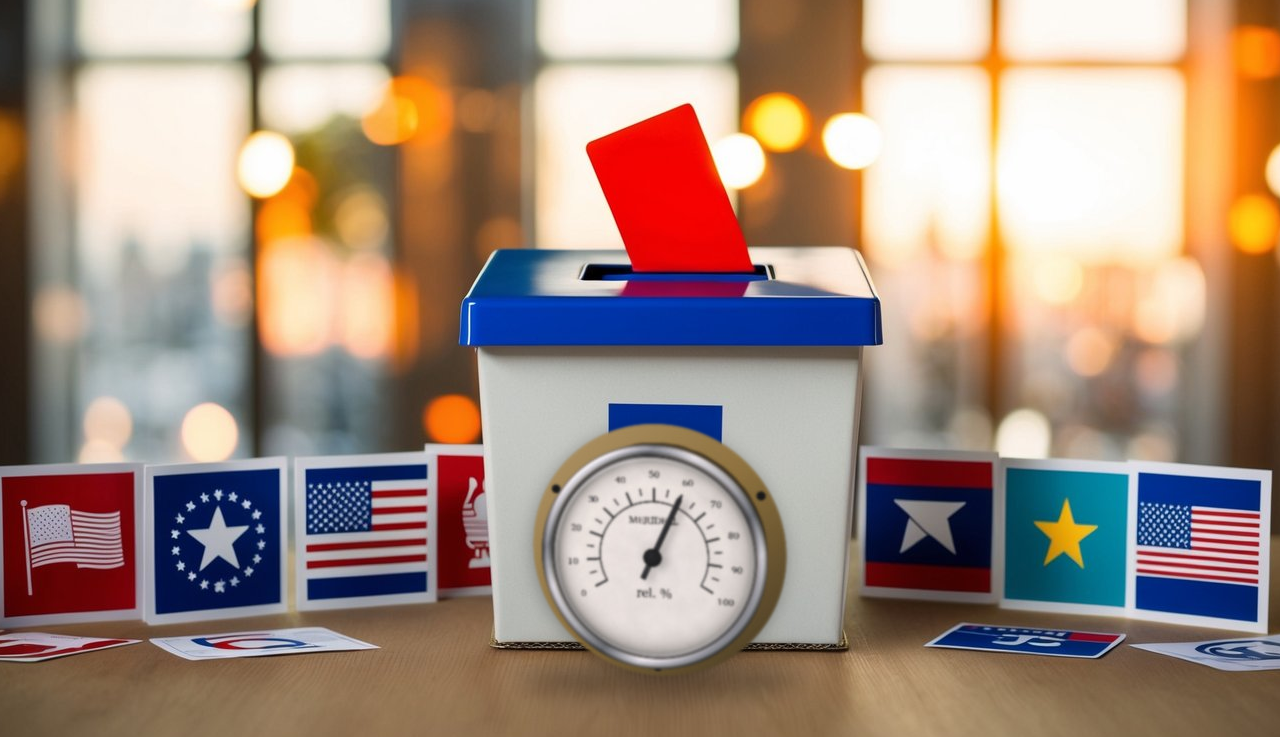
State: 60 %
